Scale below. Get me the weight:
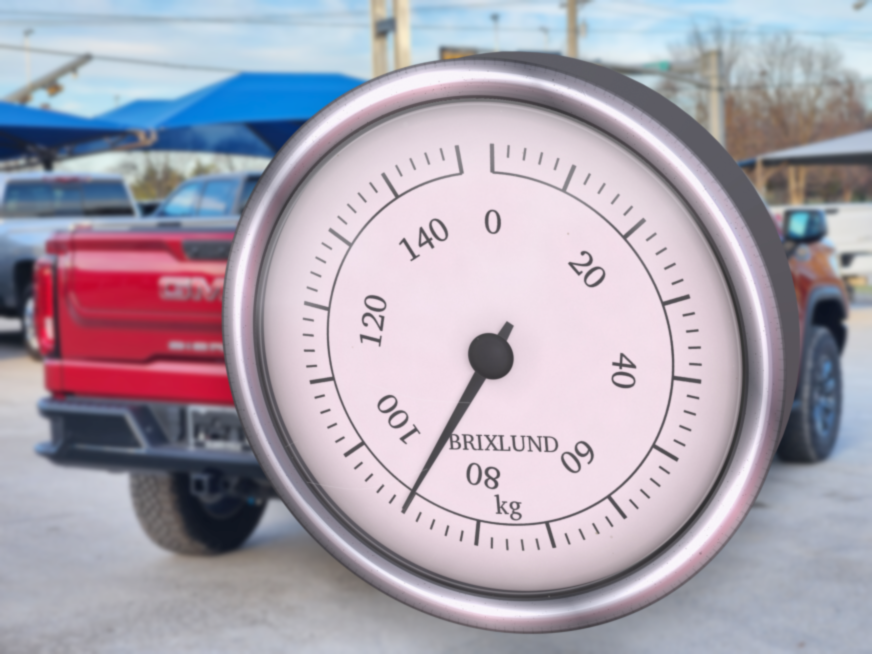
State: 90 kg
